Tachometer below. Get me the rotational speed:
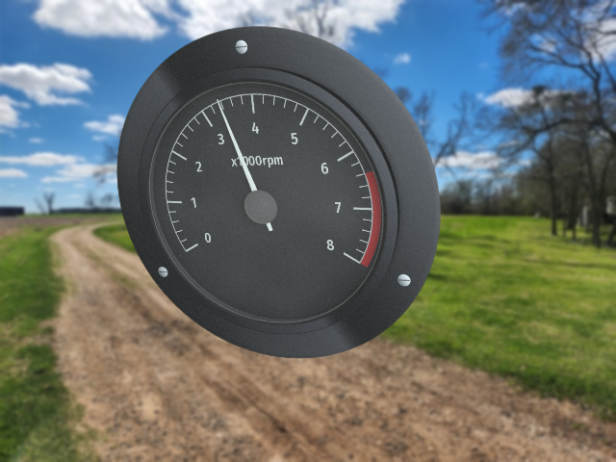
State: 3400 rpm
